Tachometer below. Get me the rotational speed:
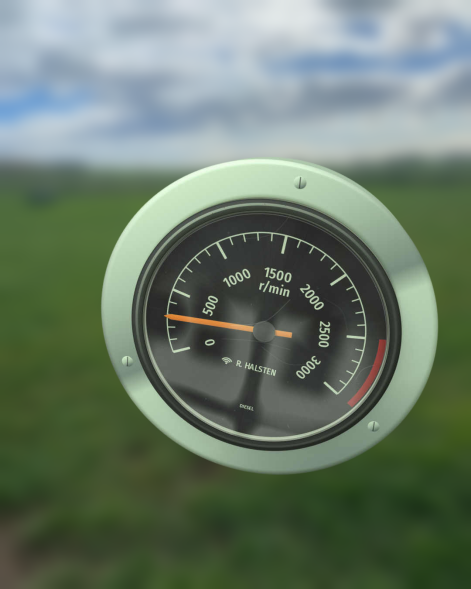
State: 300 rpm
